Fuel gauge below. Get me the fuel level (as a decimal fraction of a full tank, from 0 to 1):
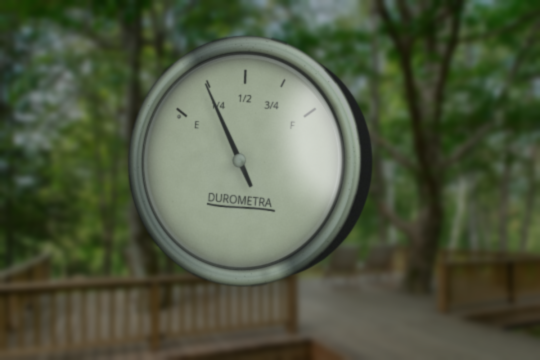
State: 0.25
